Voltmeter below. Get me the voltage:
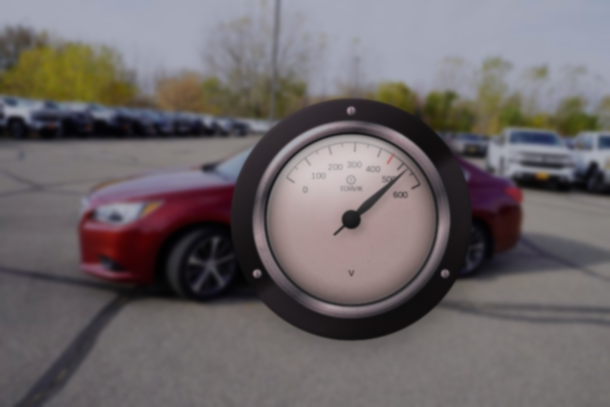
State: 525 V
